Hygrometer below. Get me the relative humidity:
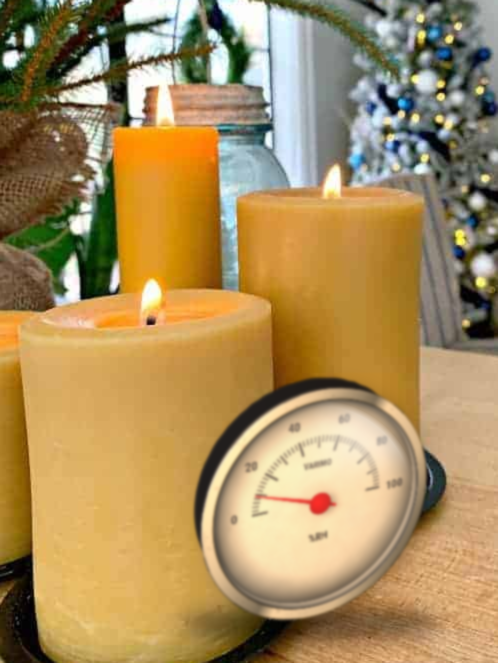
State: 10 %
